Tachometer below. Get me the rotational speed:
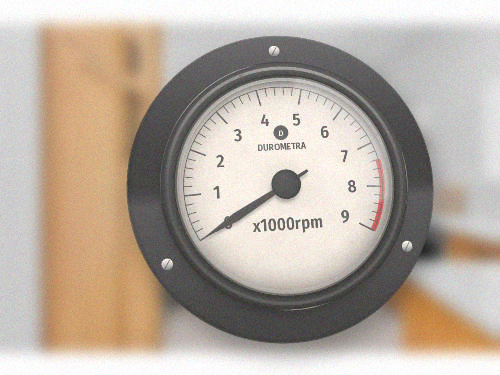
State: 0 rpm
